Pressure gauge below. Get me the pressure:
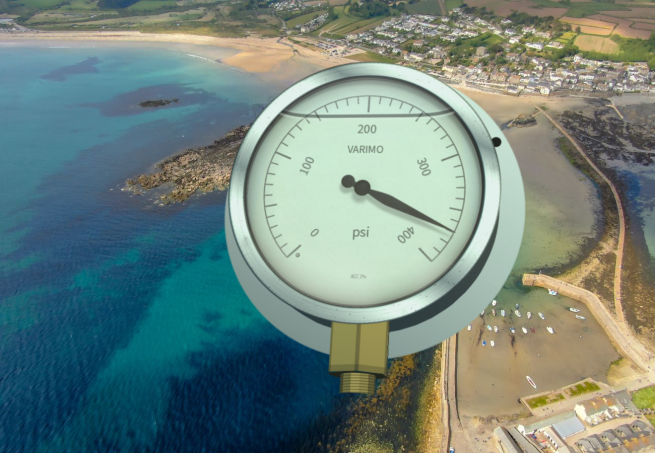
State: 370 psi
